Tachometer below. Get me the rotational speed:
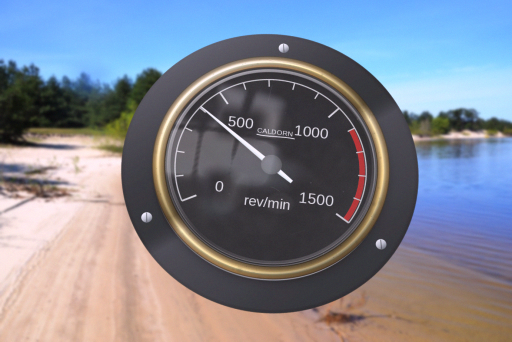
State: 400 rpm
